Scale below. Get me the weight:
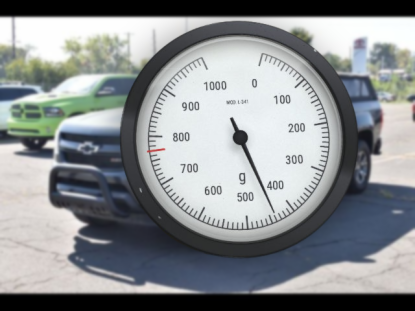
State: 440 g
